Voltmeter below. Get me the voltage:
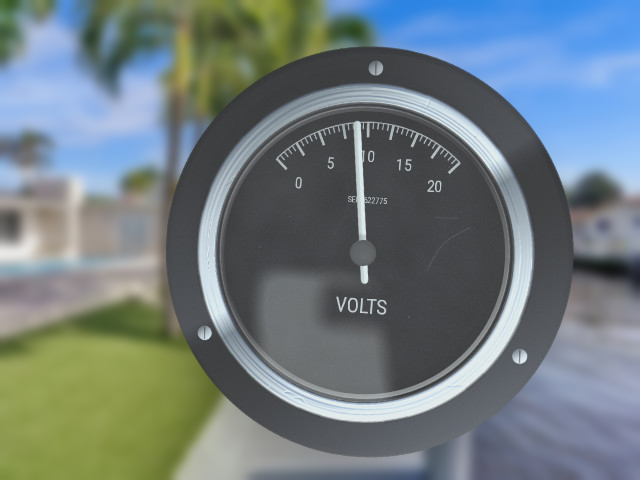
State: 9 V
